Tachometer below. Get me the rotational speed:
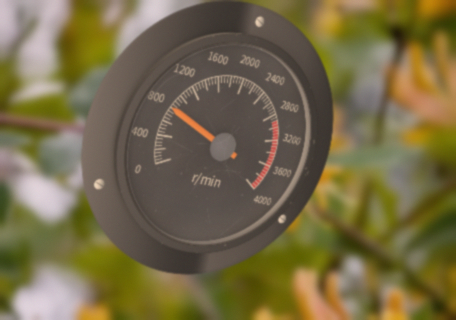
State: 800 rpm
